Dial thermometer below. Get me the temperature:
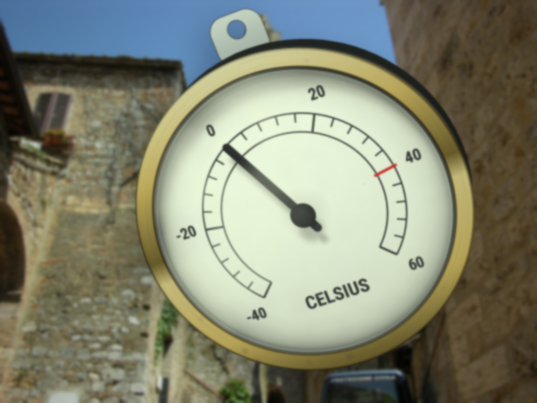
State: 0 °C
